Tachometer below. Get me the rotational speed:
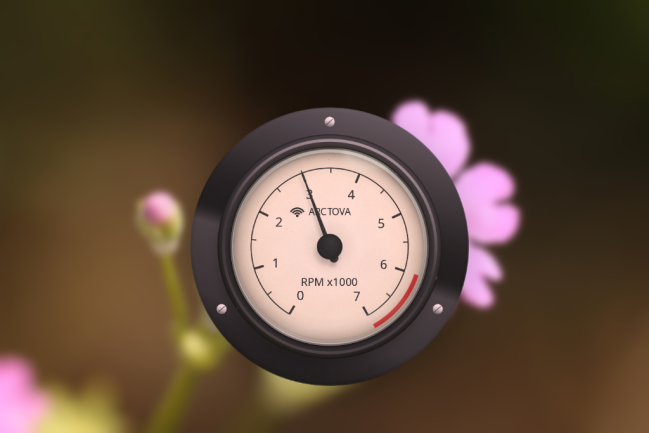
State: 3000 rpm
